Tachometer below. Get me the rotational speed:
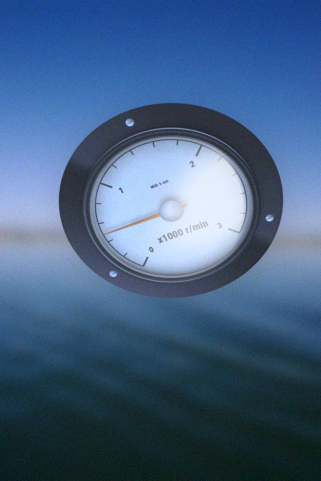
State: 500 rpm
